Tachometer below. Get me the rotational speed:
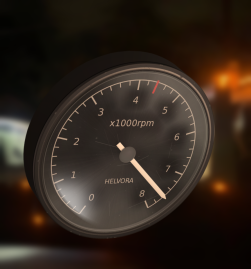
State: 7600 rpm
